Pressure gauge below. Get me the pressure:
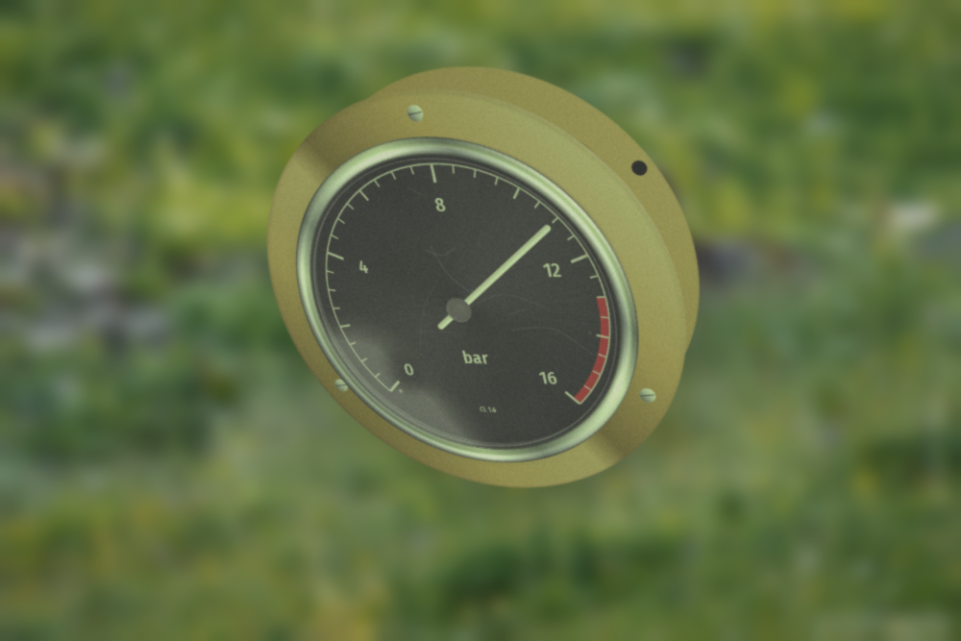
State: 11 bar
